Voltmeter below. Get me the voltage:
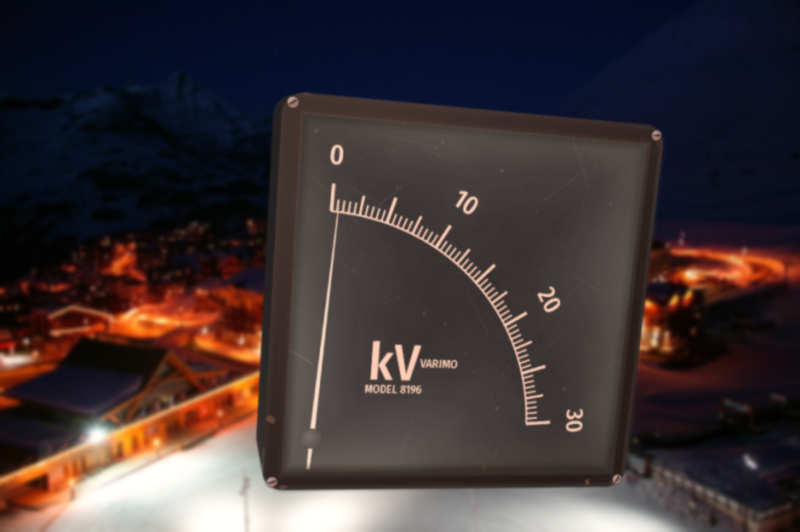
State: 0.5 kV
